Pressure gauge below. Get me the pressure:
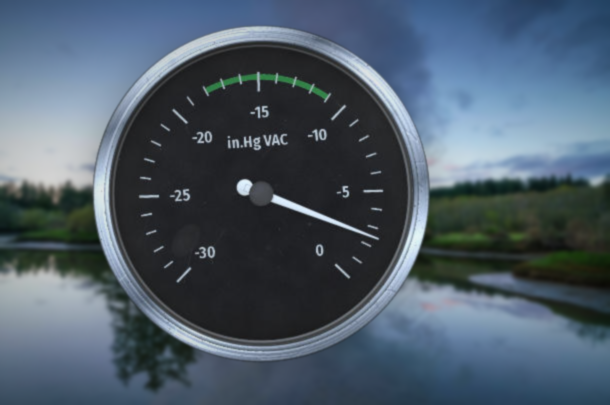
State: -2.5 inHg
